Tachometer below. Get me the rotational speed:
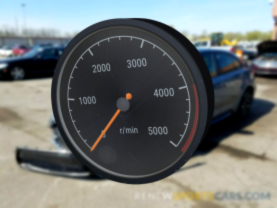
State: 0 rpm
